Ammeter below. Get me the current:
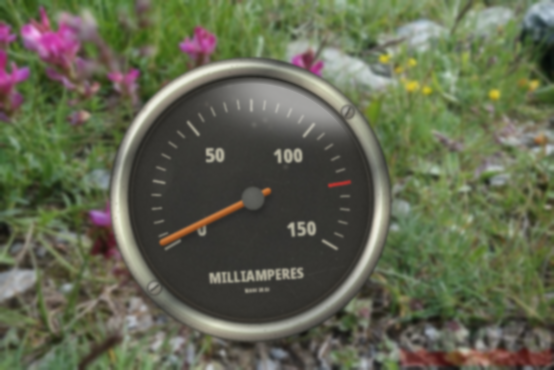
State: 2.5 mA
